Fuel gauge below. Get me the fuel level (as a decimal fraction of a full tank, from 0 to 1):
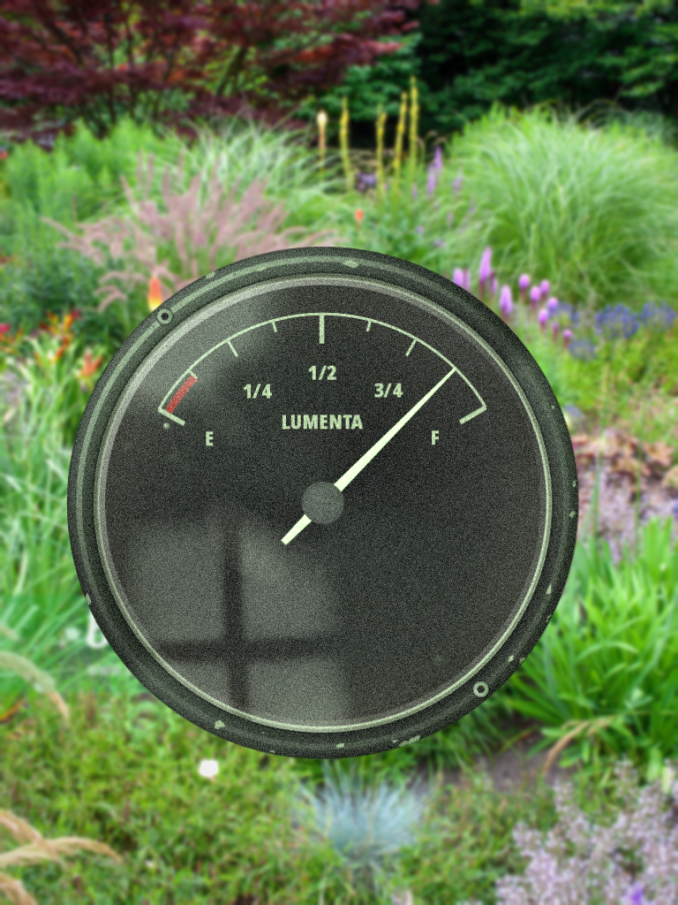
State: 0.875
